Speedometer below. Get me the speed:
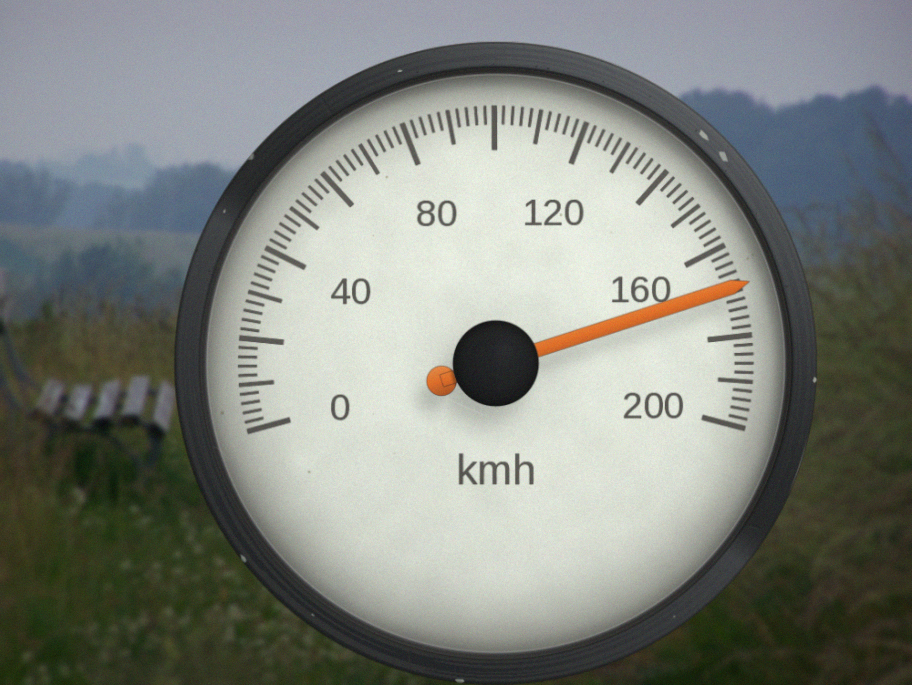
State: 169 km/h
